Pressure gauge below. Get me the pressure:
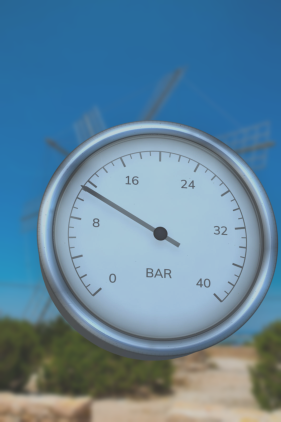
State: 11 bar
